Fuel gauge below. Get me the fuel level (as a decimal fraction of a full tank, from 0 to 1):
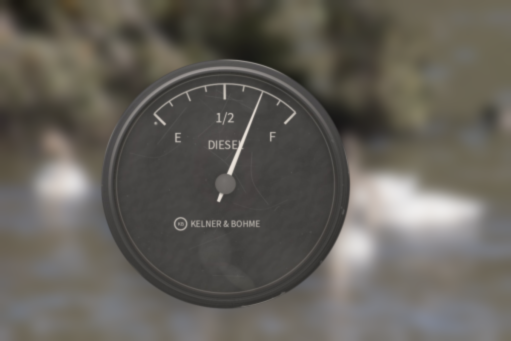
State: 0.75
